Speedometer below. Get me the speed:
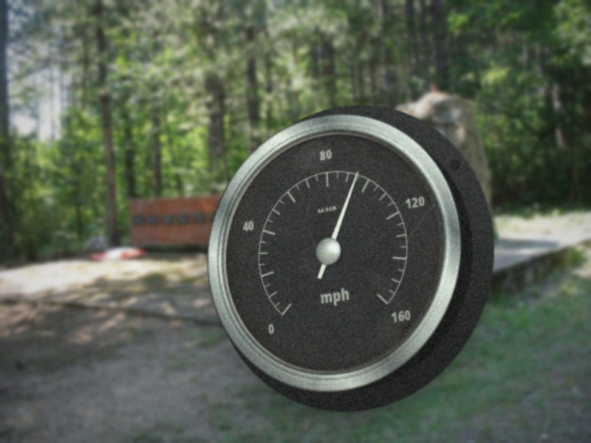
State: 95 mph
